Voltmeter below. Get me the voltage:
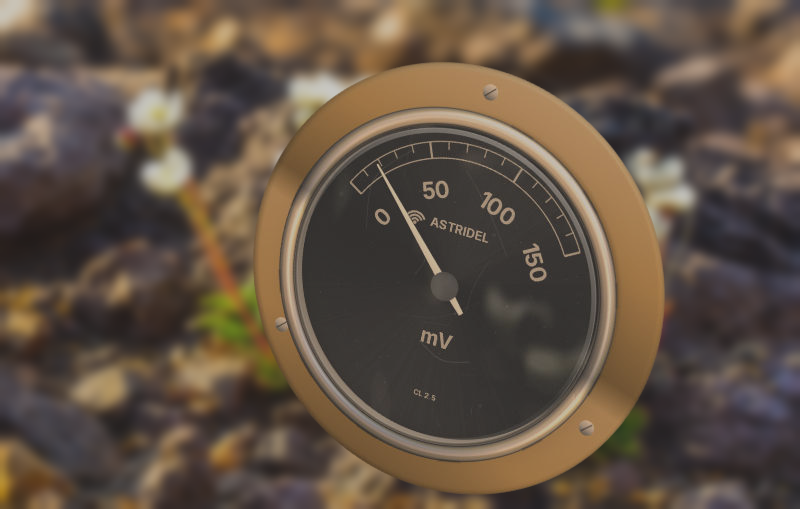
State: 20 mV
